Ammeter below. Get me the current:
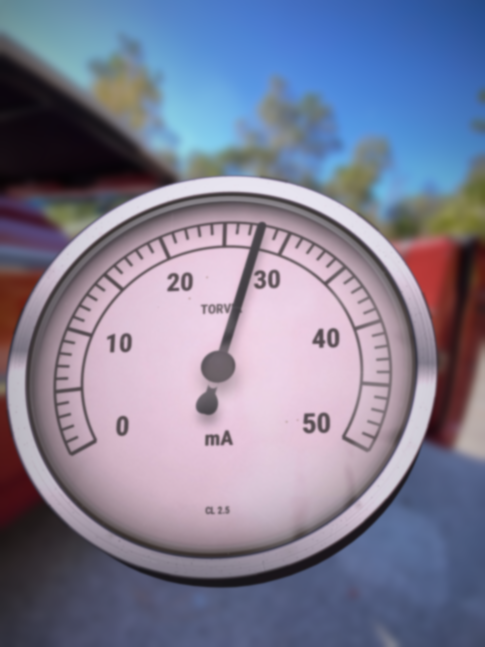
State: 28 mA
